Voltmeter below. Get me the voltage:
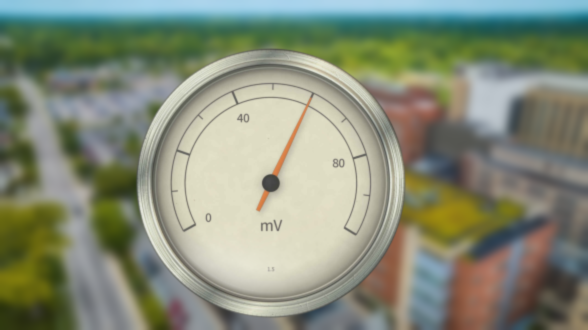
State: 60 mV
